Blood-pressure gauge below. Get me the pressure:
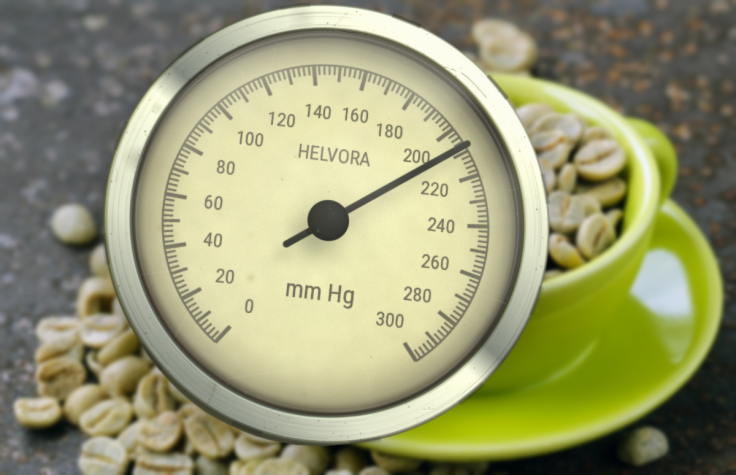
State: 208 mmHg
